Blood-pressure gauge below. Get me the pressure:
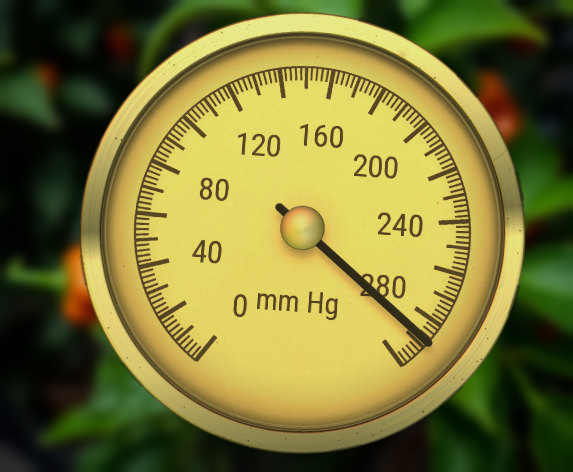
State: 288 mmHg
